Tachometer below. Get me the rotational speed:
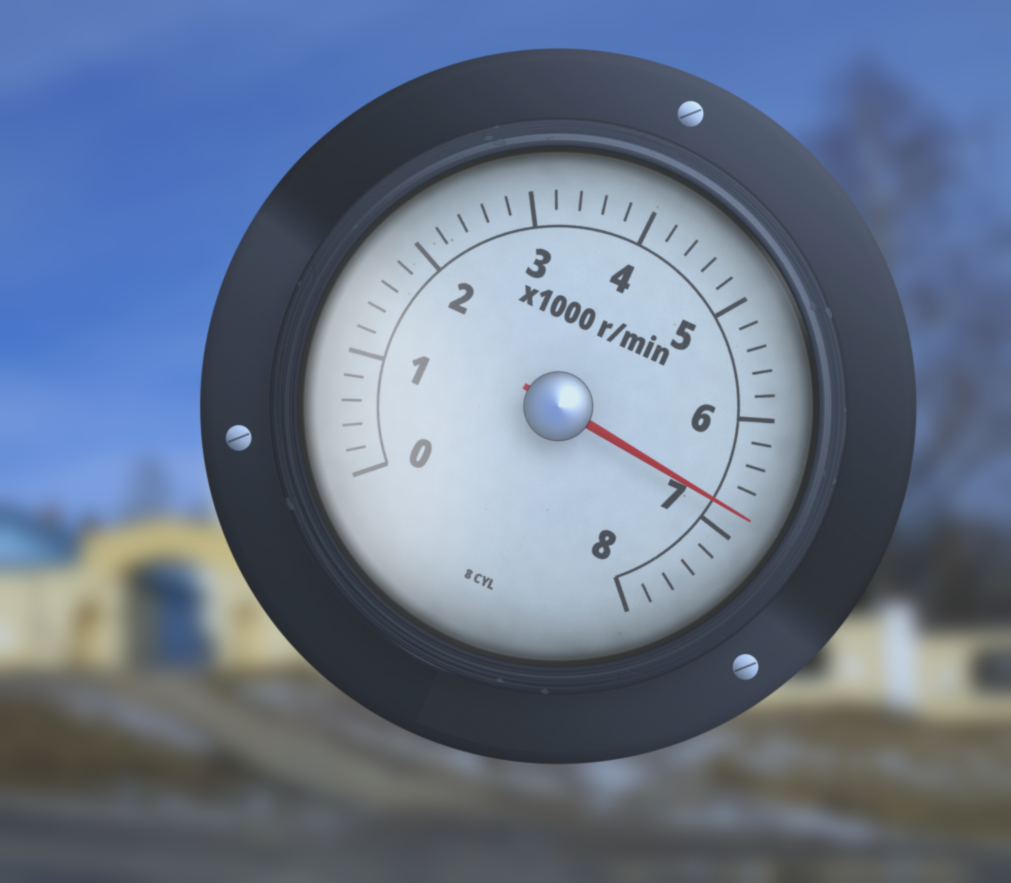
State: 6800 rpm
